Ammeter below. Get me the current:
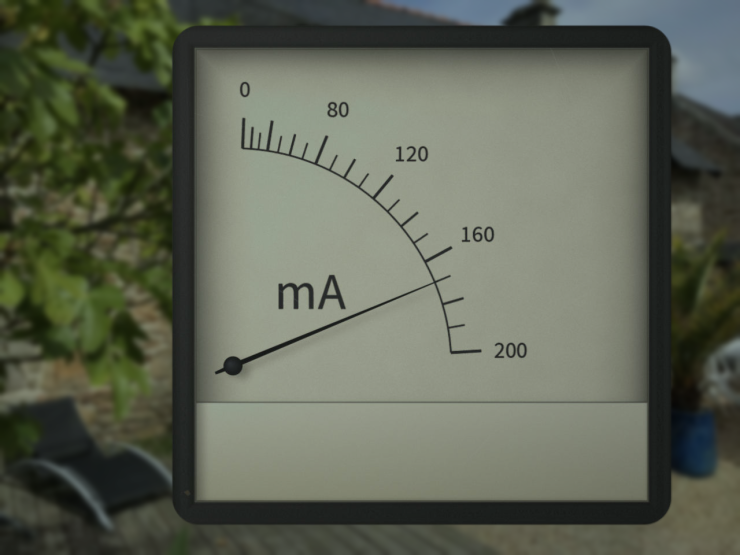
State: 170 mA
